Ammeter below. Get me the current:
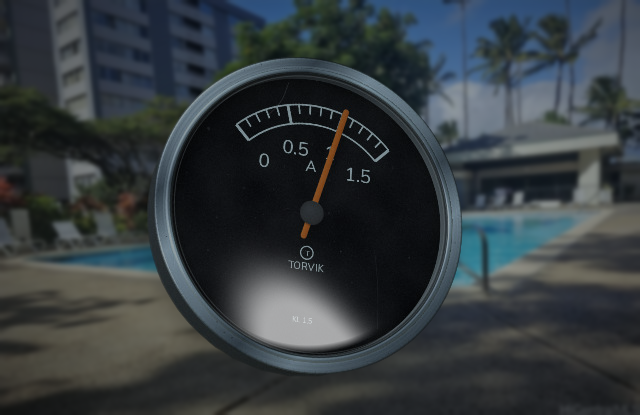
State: 1 A
